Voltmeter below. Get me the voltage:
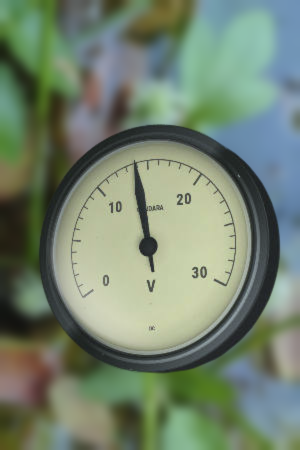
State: 14 V
